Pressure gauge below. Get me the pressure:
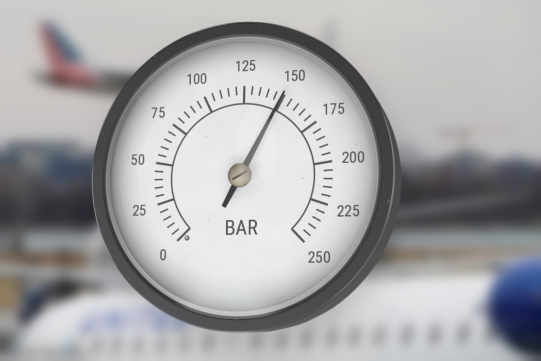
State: 150 bar
